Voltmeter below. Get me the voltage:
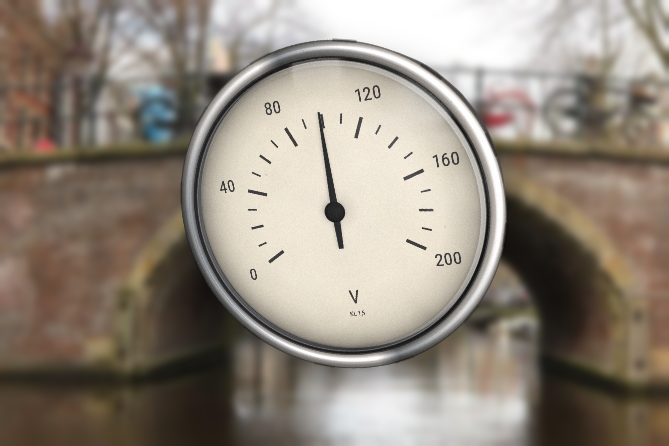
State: 100 V
